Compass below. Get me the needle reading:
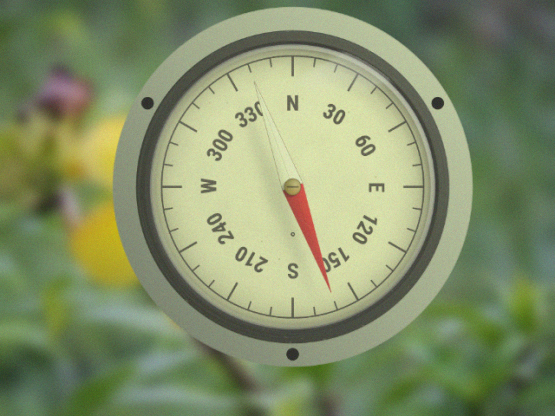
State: 160 °
